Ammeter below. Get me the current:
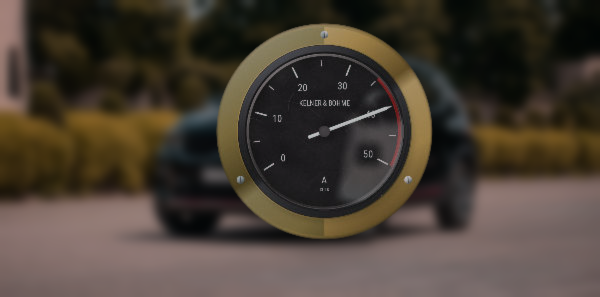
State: 40 A
